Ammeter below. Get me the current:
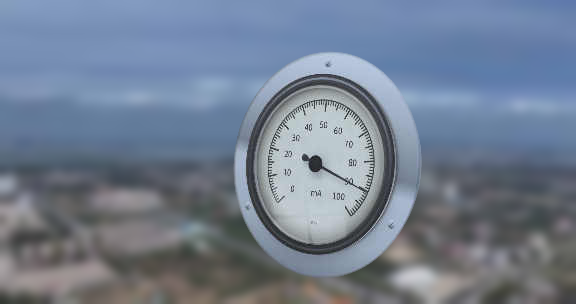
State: 90 mA
